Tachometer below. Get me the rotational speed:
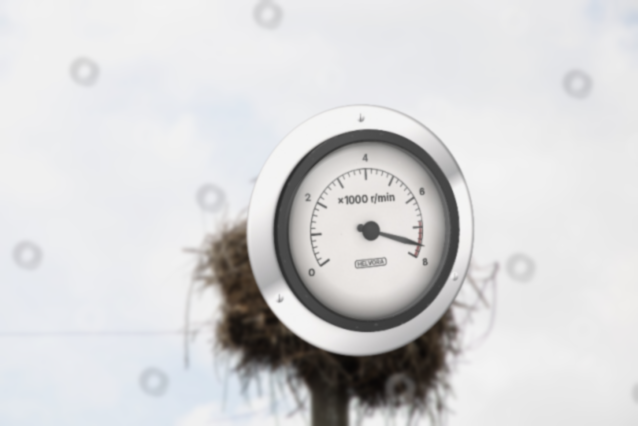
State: 7600 rpm
